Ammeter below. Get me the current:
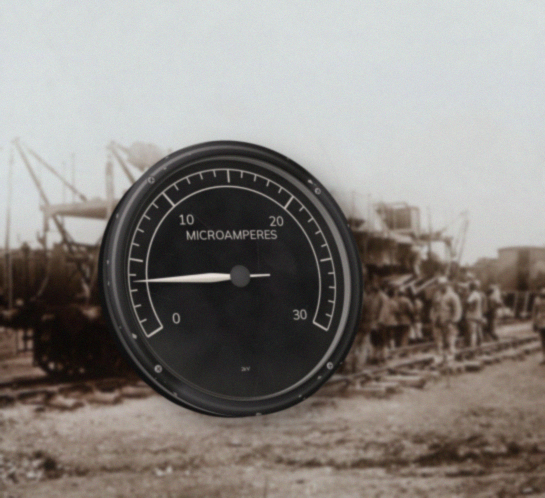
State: 3.5 µA
